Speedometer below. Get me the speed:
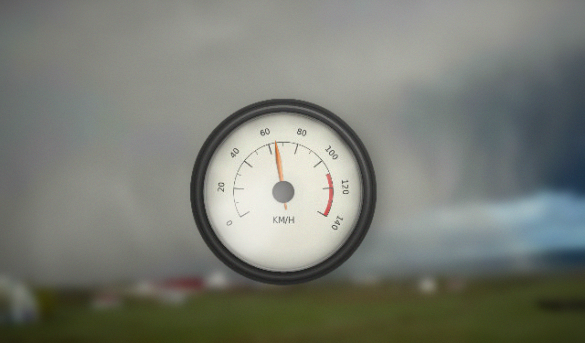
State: 65 km/h
